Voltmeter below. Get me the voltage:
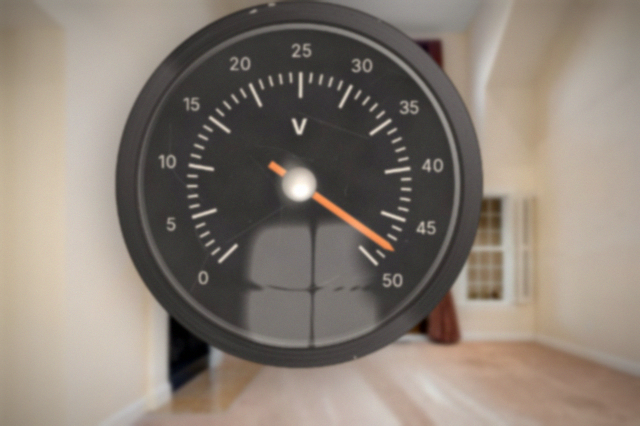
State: 48 V
